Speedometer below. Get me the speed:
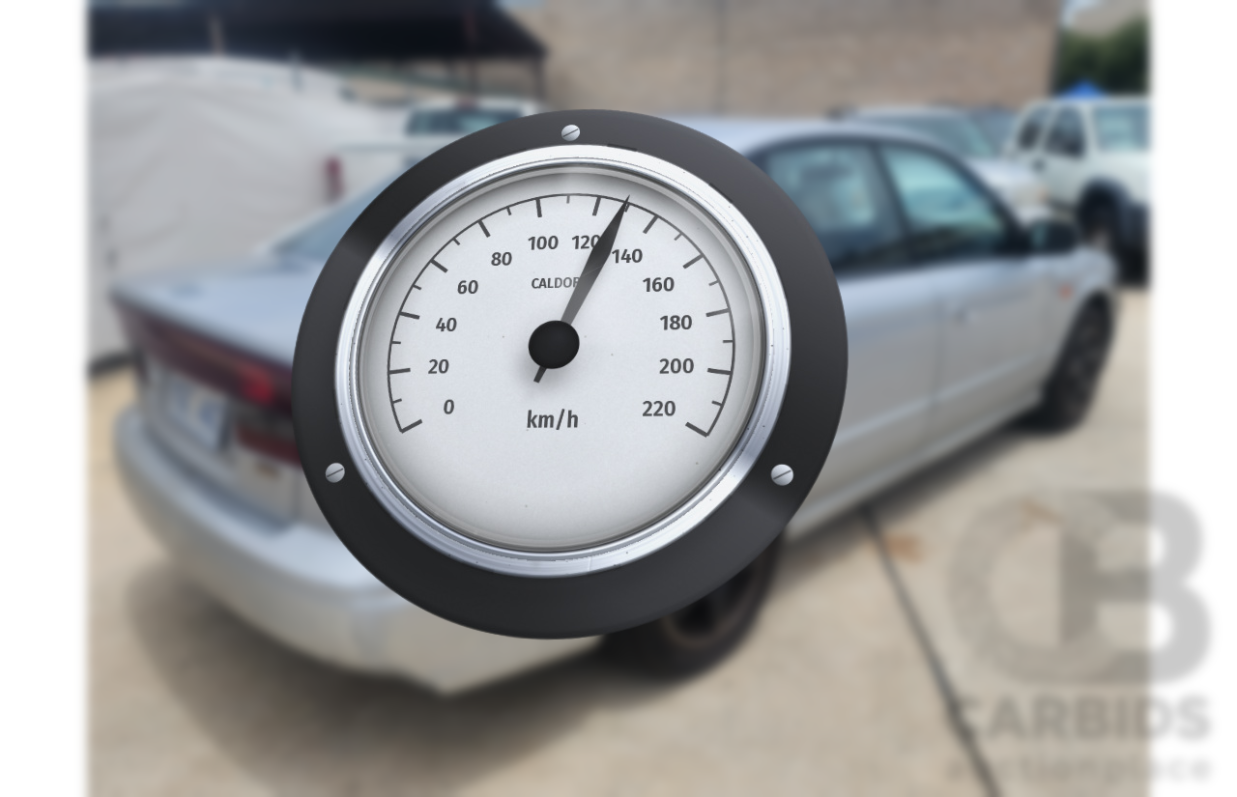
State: 130 km/h
